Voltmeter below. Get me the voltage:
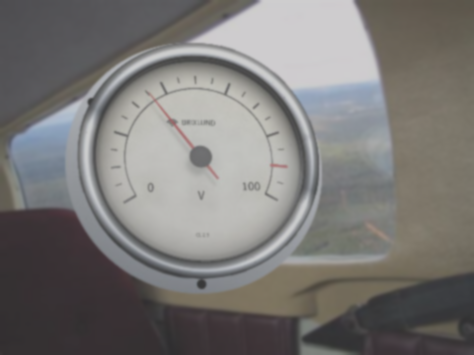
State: 35 V
